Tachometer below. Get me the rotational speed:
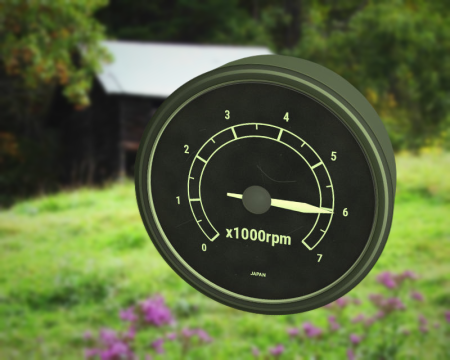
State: 6000 rpm
